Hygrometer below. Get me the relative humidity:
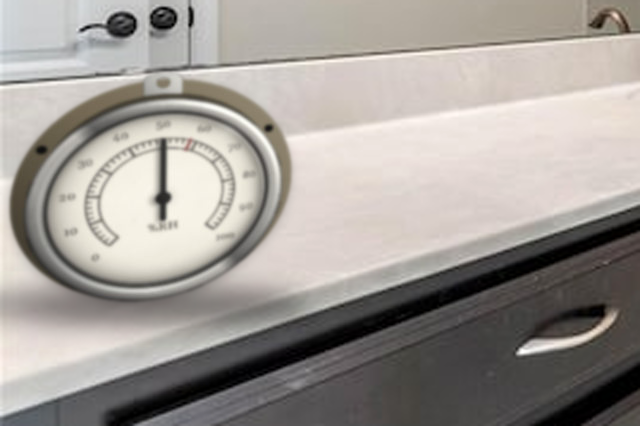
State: 50 %
